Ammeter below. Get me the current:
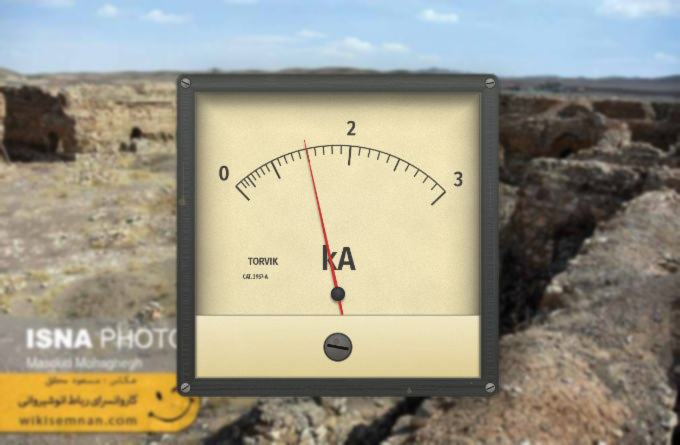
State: 1.5 kA
